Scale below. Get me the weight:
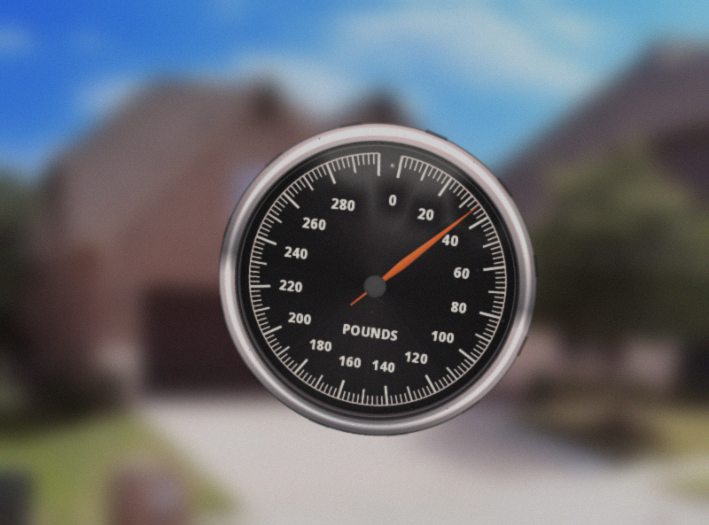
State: 34 lb
